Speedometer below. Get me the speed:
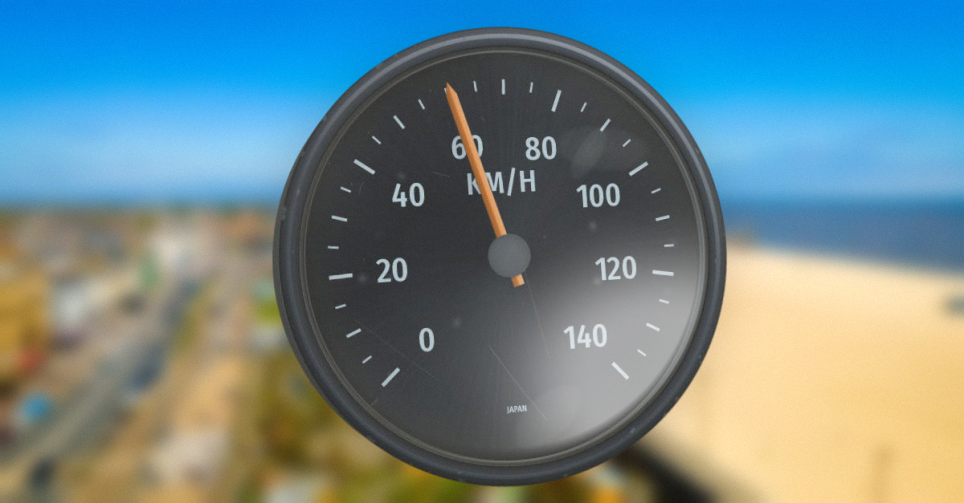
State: 60 km/h
